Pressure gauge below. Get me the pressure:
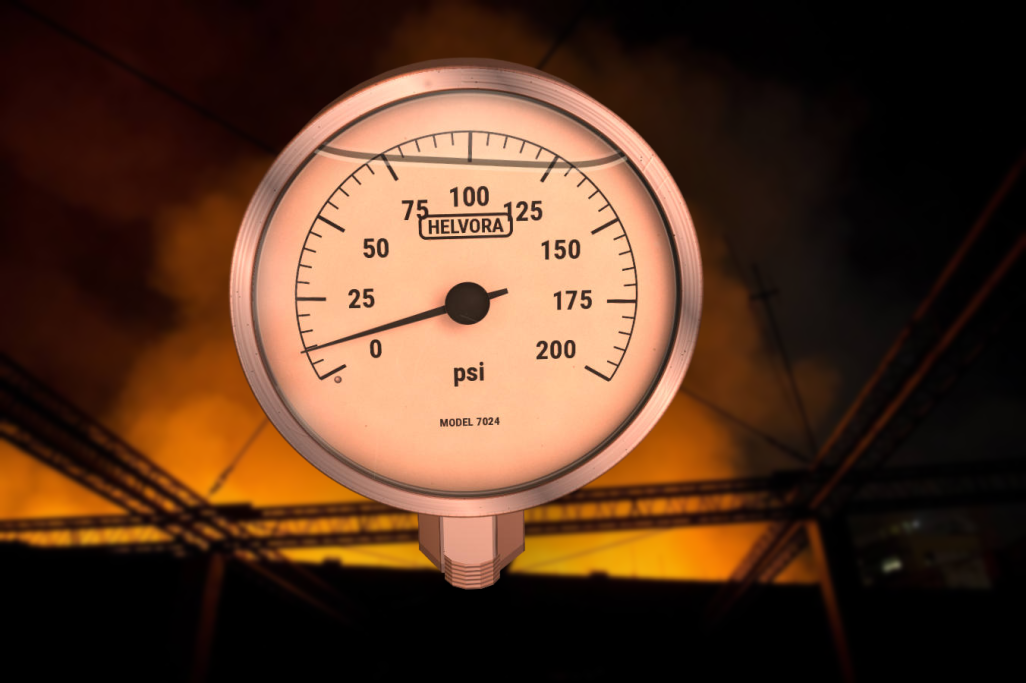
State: 10 psi
